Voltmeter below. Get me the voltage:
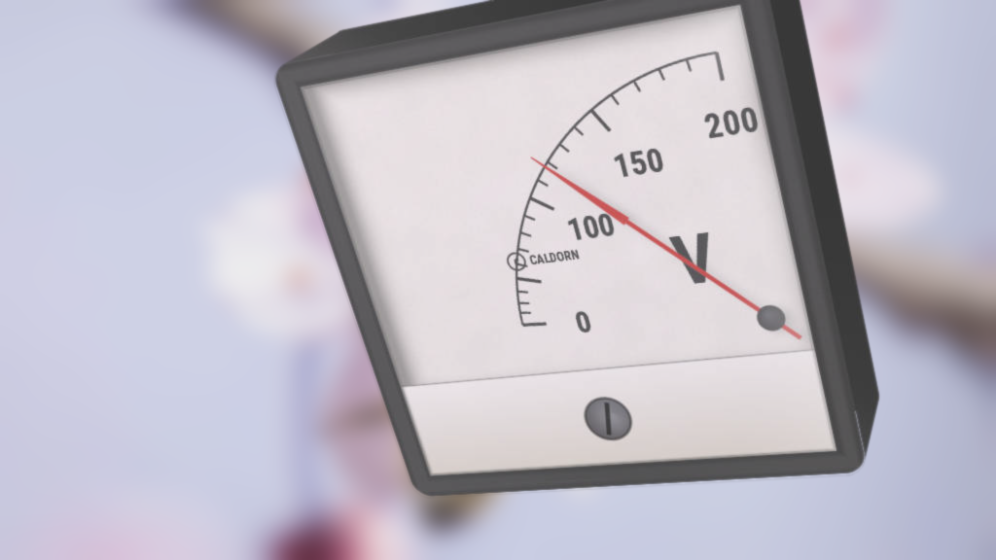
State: 120 V
